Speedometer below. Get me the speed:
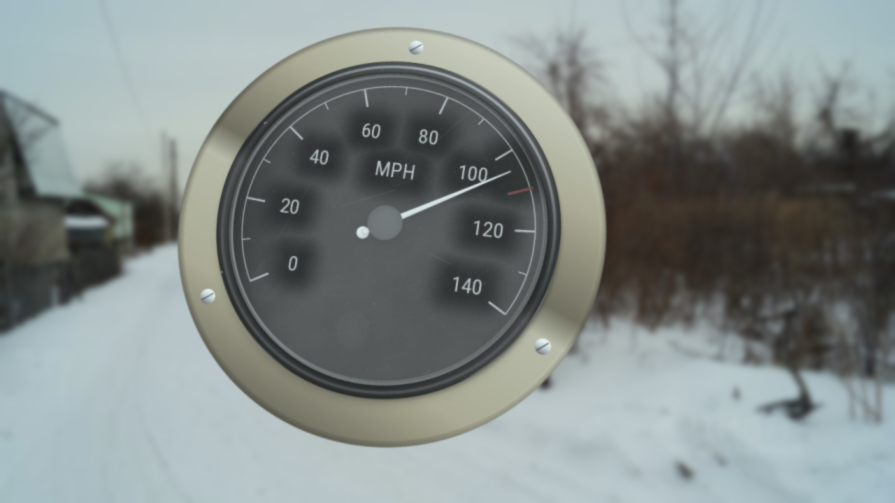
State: 105 mph
